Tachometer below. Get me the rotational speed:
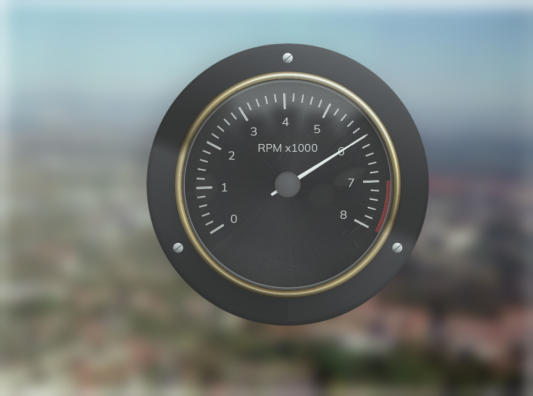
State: 6000 rpm
